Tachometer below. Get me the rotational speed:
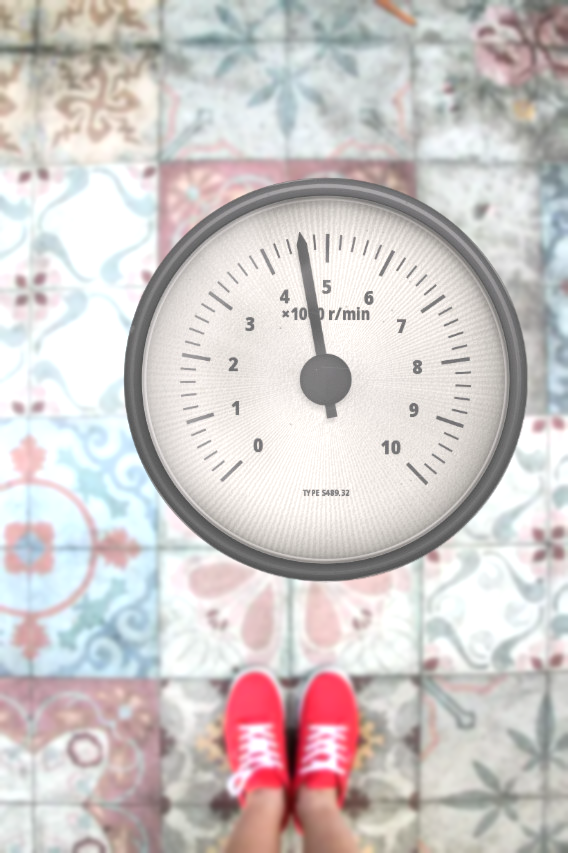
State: 4600 rpm
